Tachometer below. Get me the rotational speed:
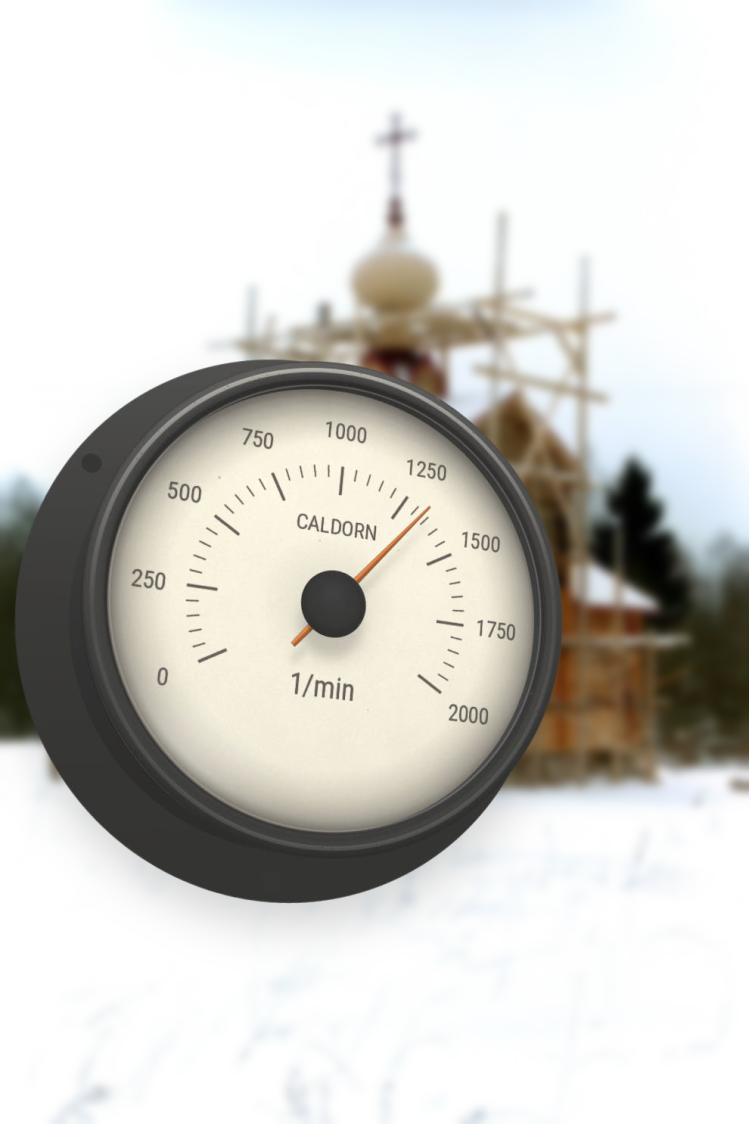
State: 1325 rpm
